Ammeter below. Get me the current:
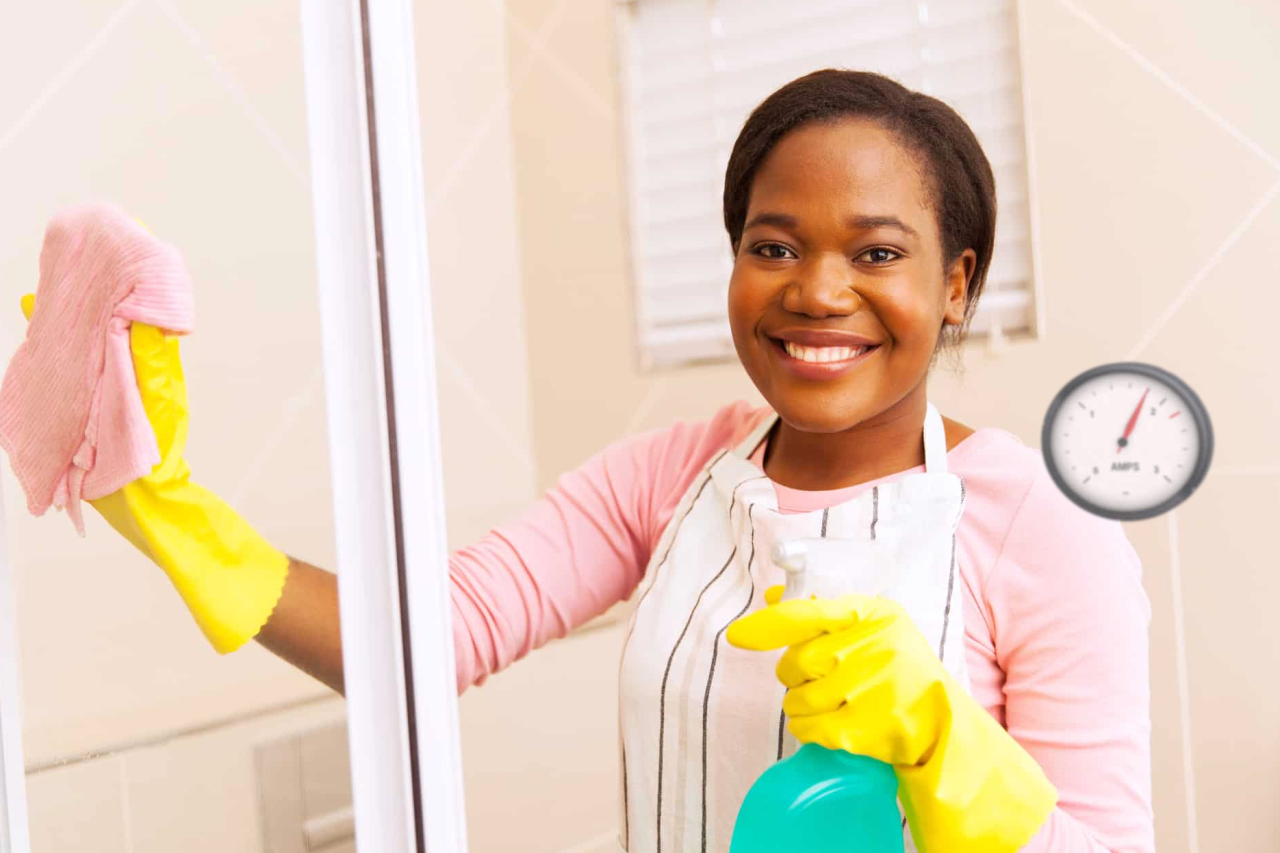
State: 1.8 A
